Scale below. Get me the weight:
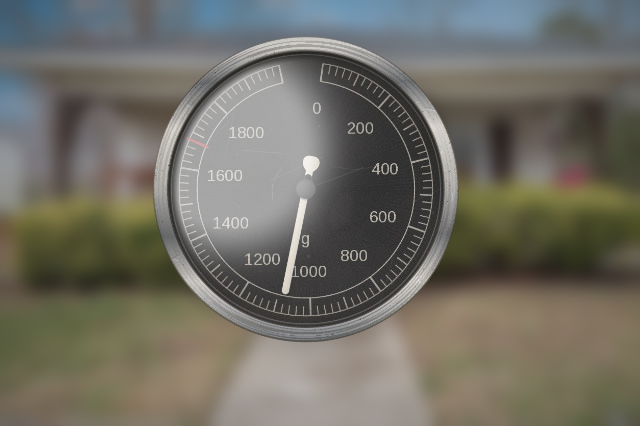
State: 1080 g
